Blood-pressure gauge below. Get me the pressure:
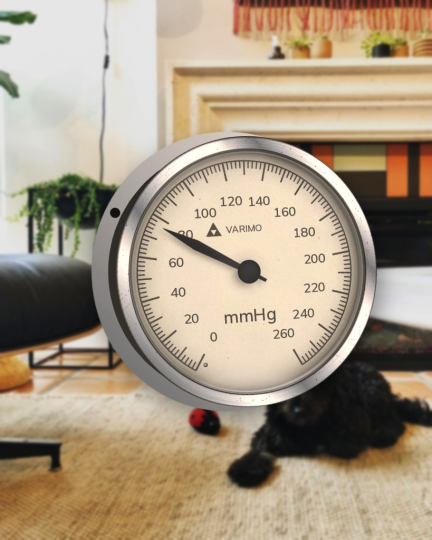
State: 76 mmHg
